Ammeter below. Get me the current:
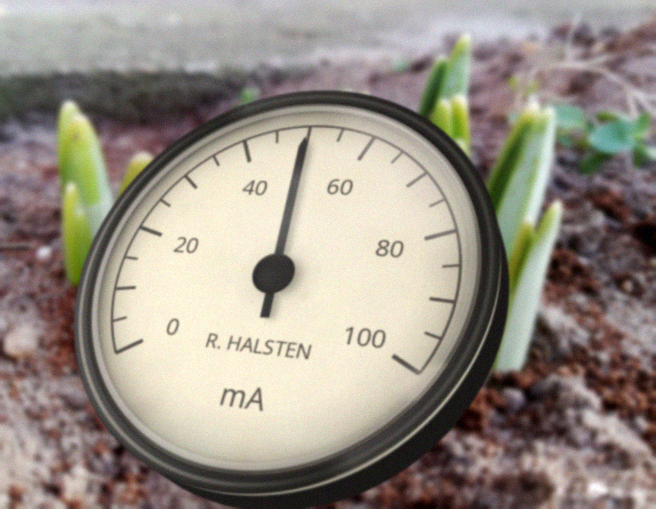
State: 50 mA
